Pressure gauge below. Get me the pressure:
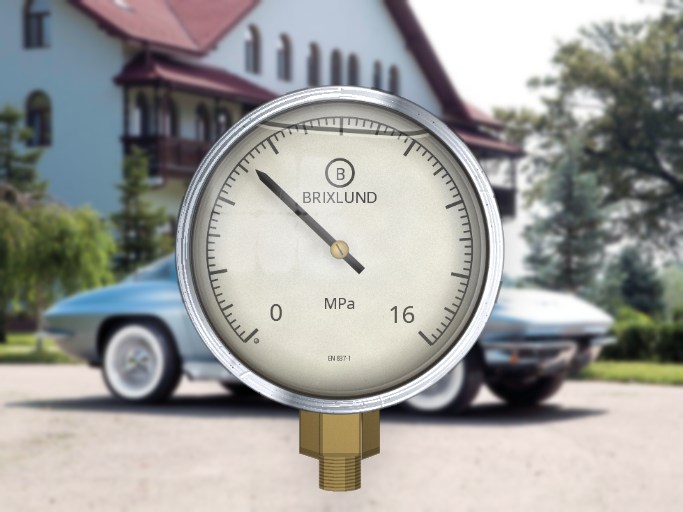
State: 5.2 MPa
